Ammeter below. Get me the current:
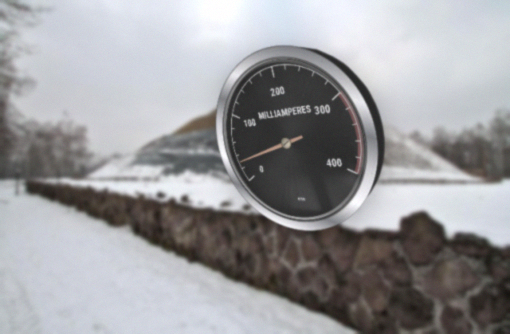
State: 30 mA
